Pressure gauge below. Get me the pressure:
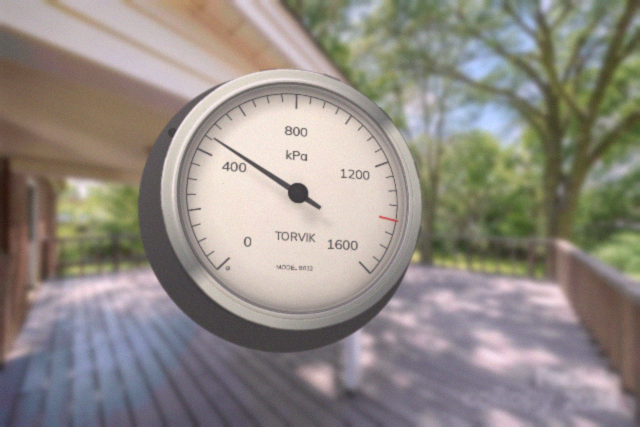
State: 450 kPa
